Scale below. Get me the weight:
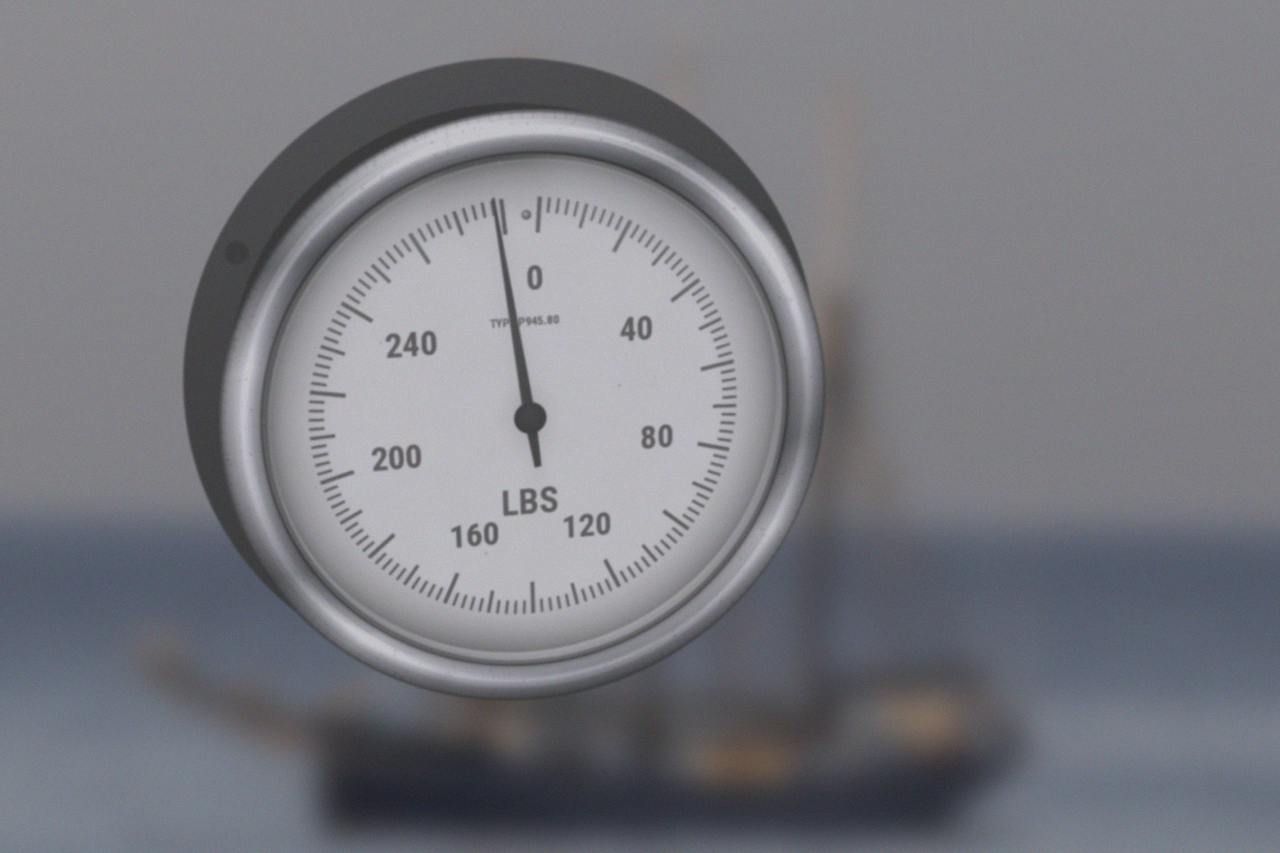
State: 278 lb
